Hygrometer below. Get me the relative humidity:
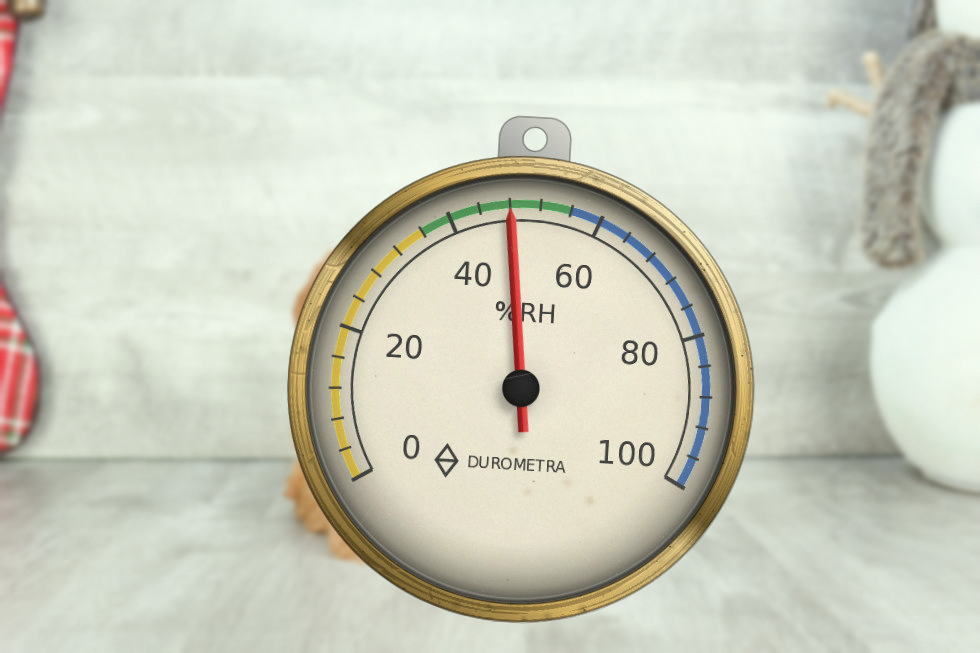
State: 48 %
